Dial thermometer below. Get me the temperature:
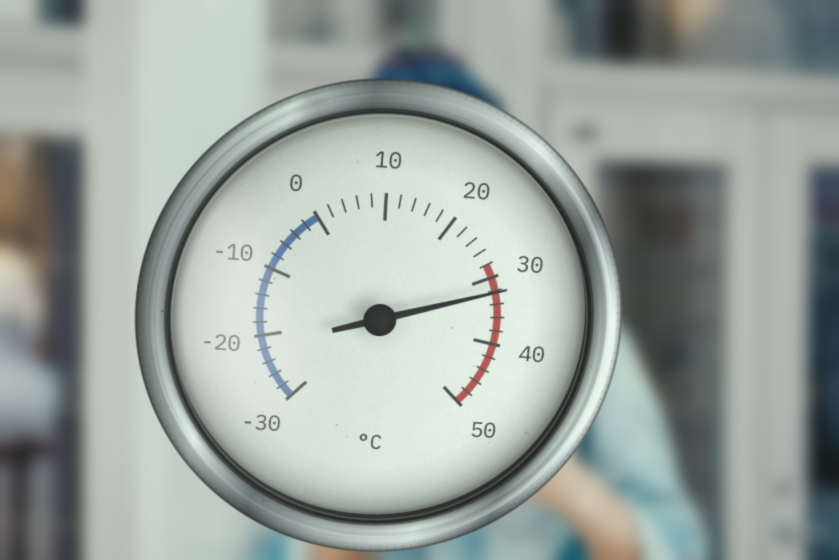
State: 32 °C
